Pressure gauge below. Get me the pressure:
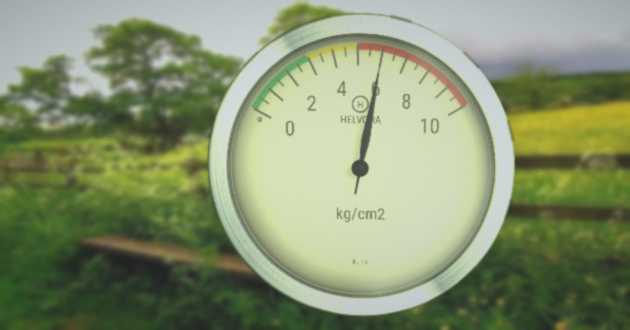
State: 6 kg/cm²
